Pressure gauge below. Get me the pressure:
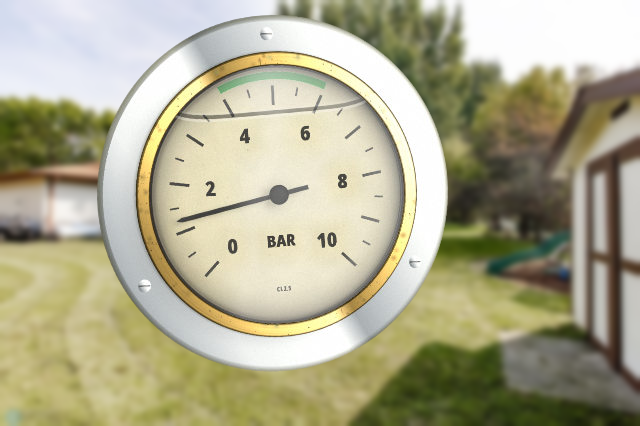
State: 1.25 bar
